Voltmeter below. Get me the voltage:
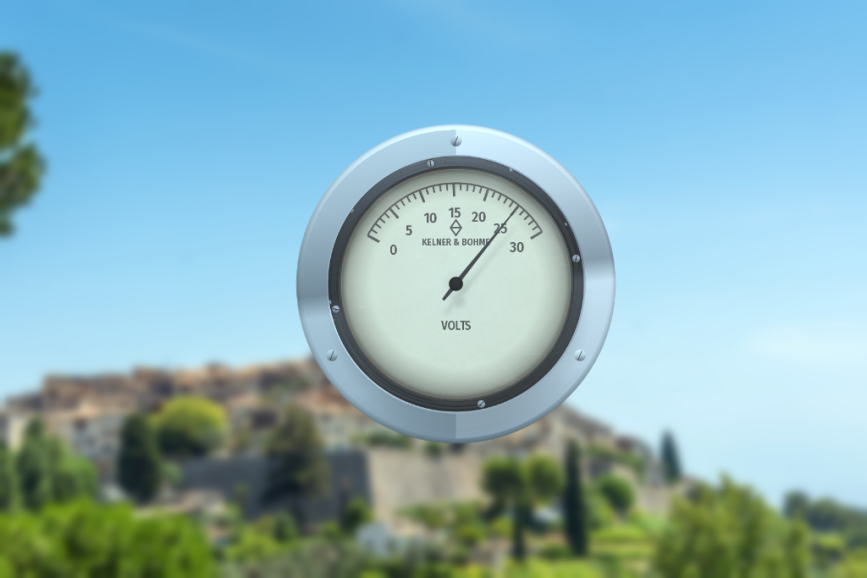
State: 25 V
